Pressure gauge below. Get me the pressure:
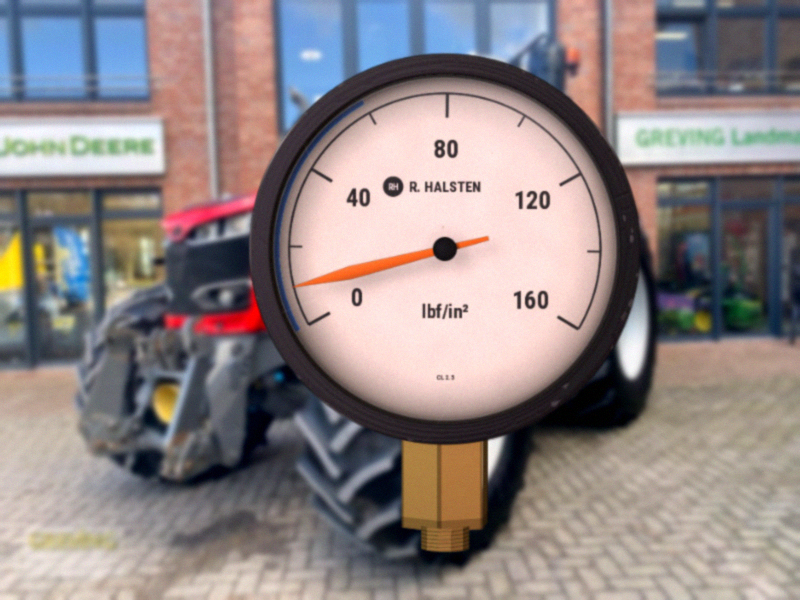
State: 10 psi
